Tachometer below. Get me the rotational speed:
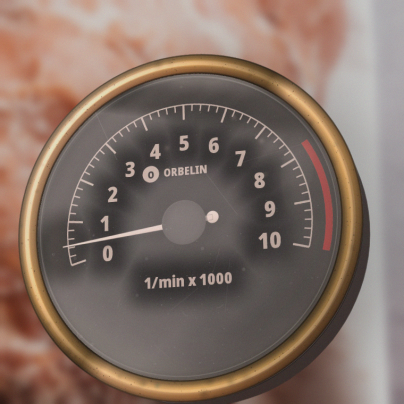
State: 400 rpm
